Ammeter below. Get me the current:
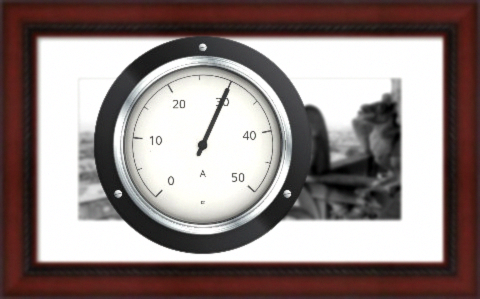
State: 30 A
